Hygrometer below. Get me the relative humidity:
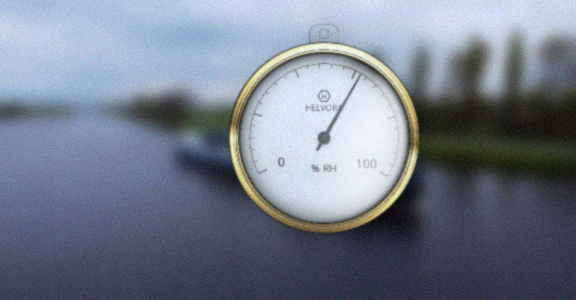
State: 62 %
